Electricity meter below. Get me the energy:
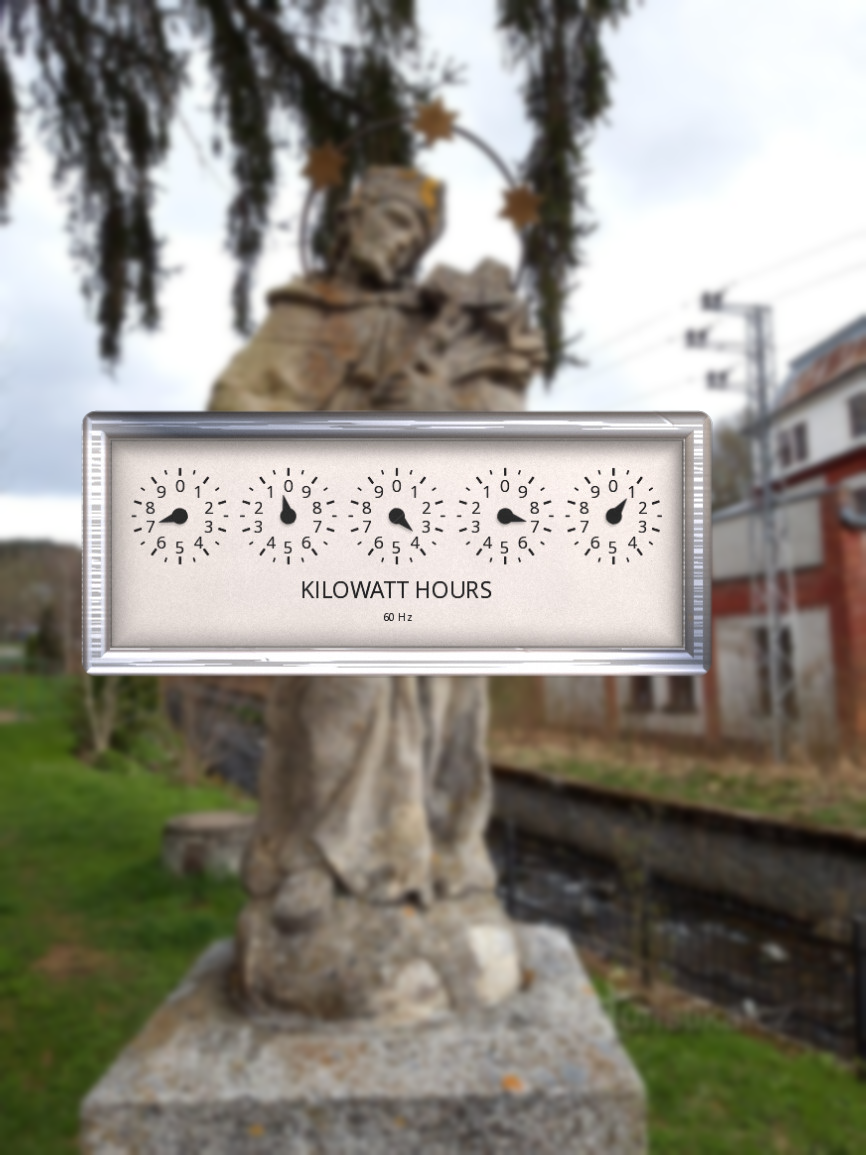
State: 70371 kWh
